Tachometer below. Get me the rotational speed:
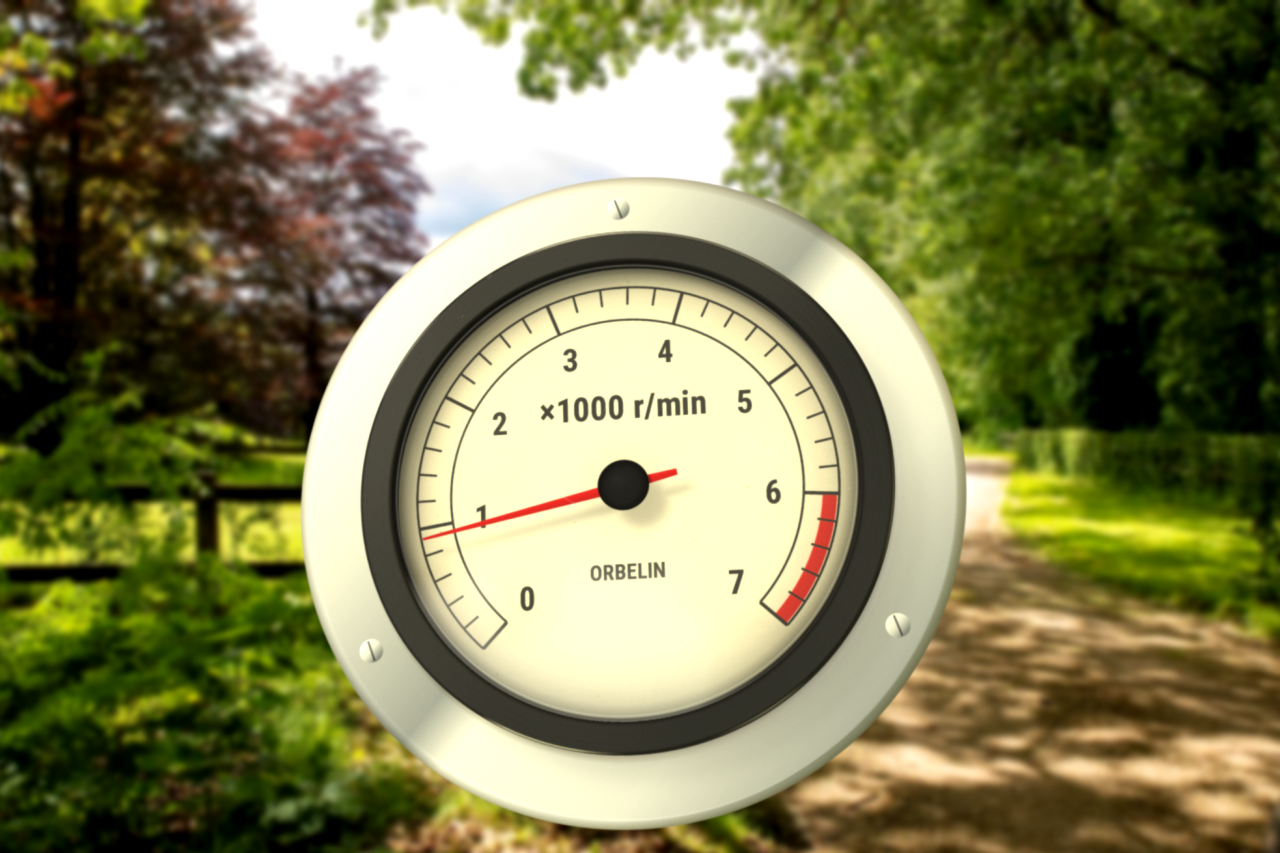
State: 900 rpm
